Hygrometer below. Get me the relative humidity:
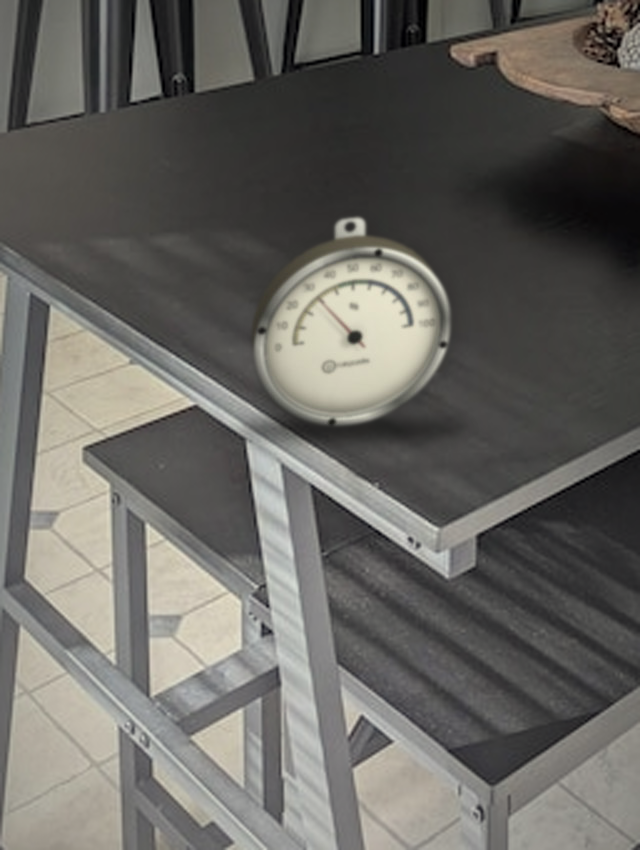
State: 30 %
